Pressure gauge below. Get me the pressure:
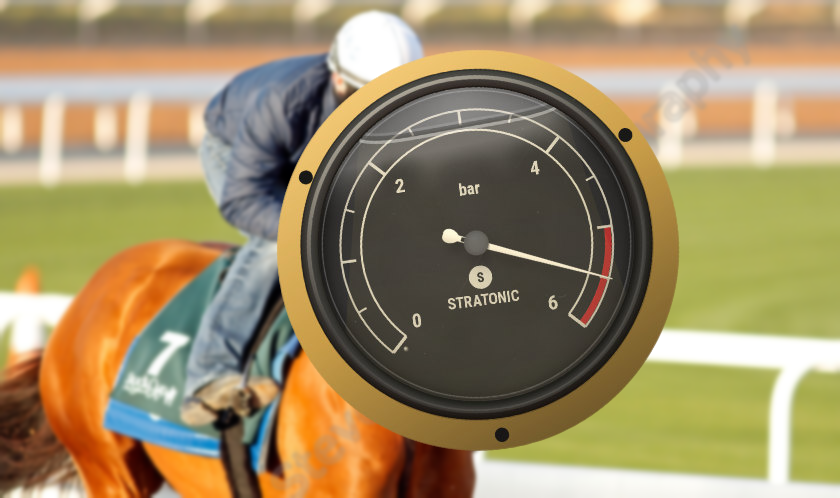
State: 5.5 bar
